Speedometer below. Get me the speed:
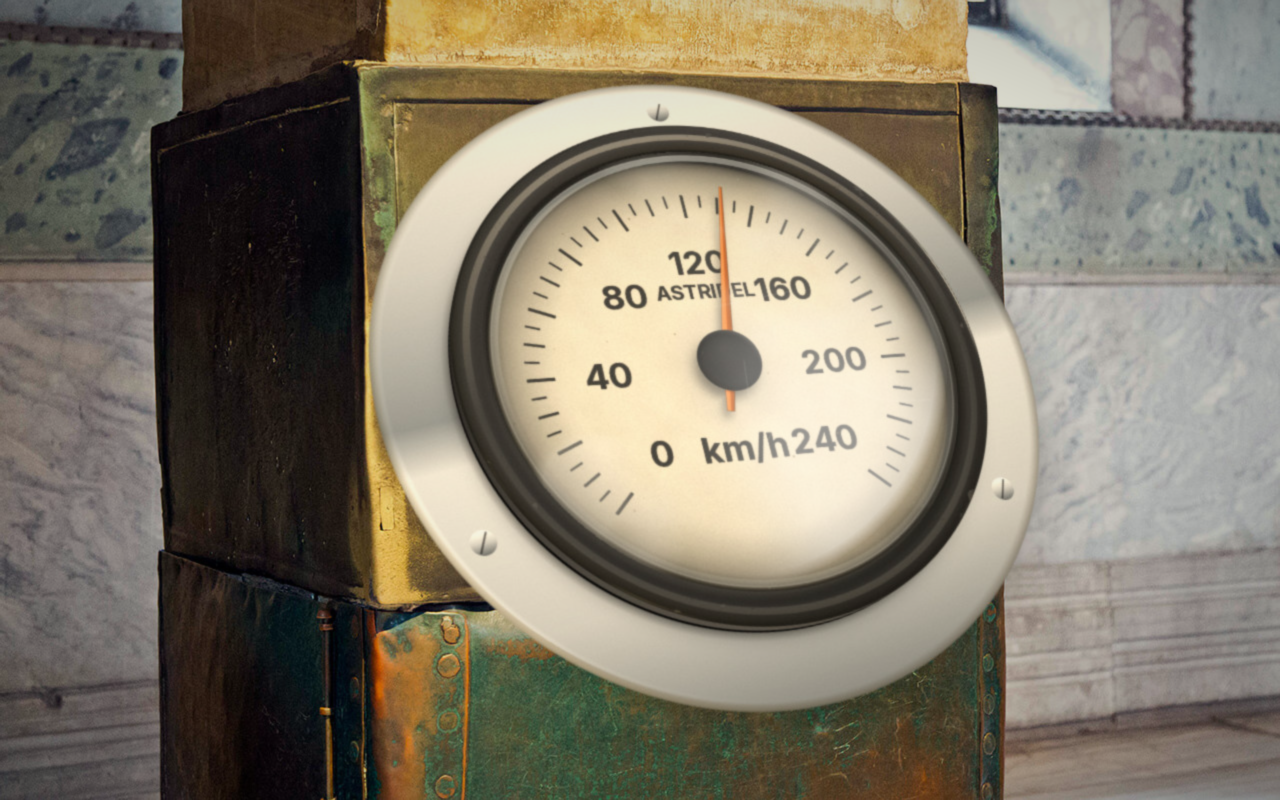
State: 130 km/h
